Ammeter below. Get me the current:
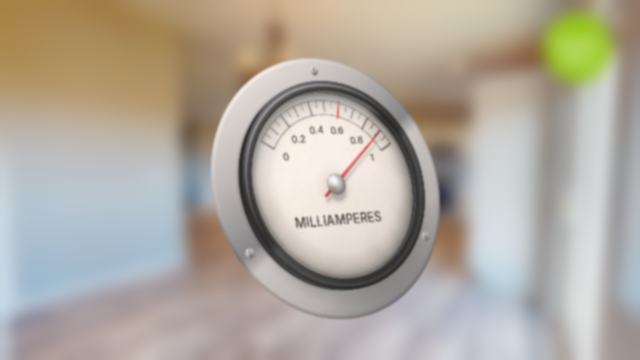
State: 0.9 mA
